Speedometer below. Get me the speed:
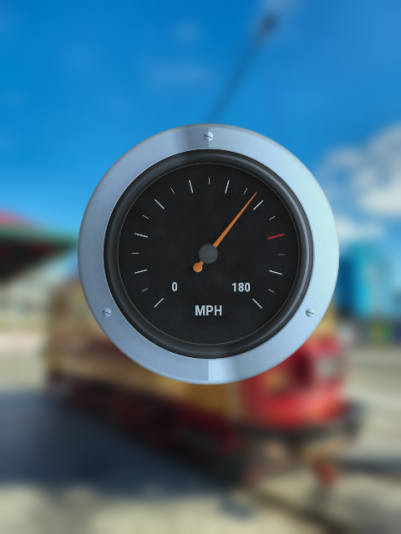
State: 115 mph
